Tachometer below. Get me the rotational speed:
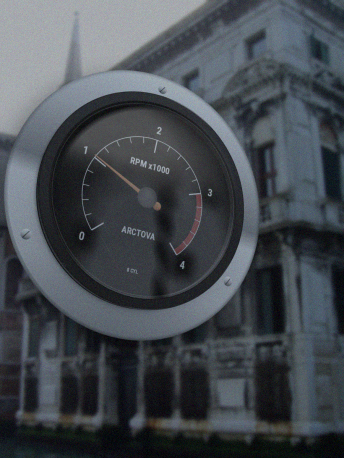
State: 1000 rpm
